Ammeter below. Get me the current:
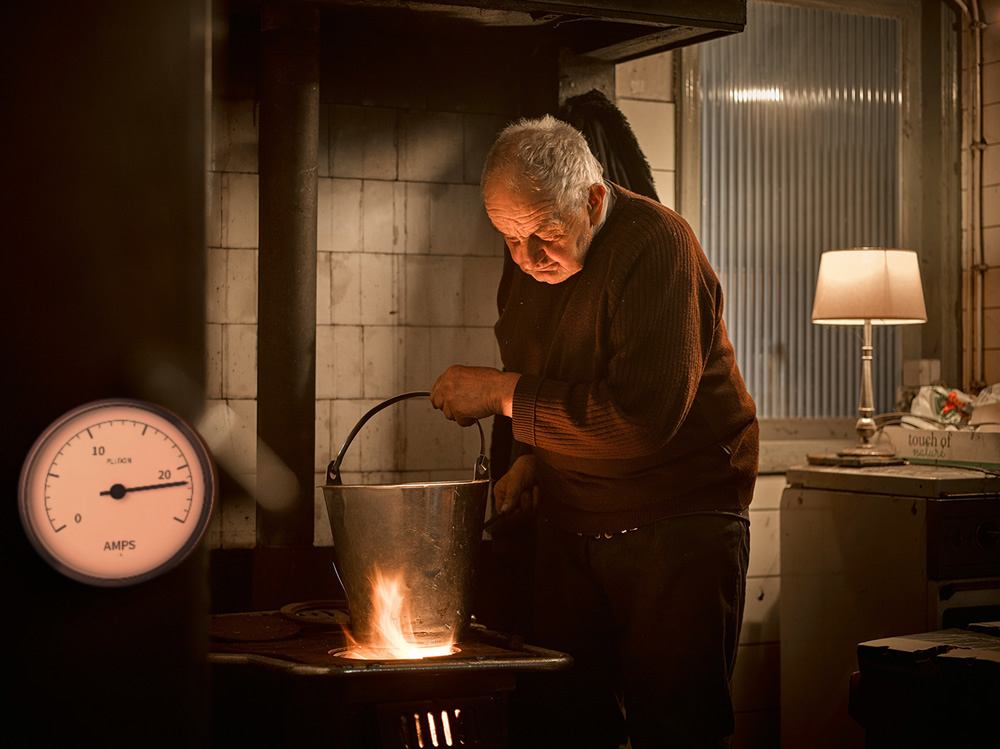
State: 21.5 A
